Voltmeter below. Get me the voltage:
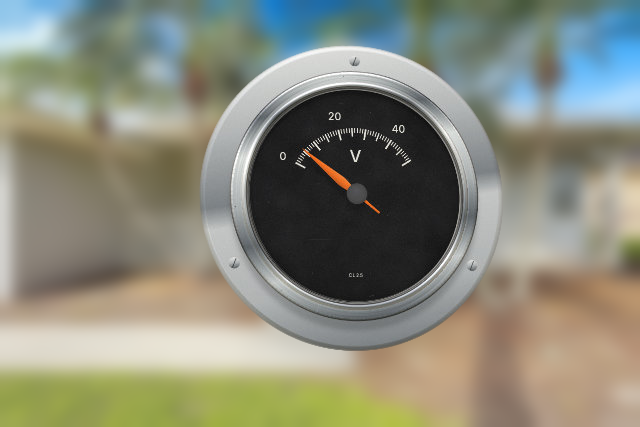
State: 5 V
